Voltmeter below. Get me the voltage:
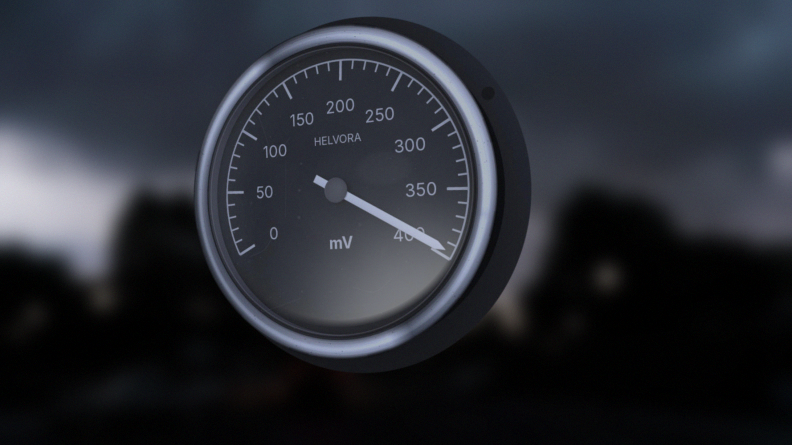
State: 395 mV
